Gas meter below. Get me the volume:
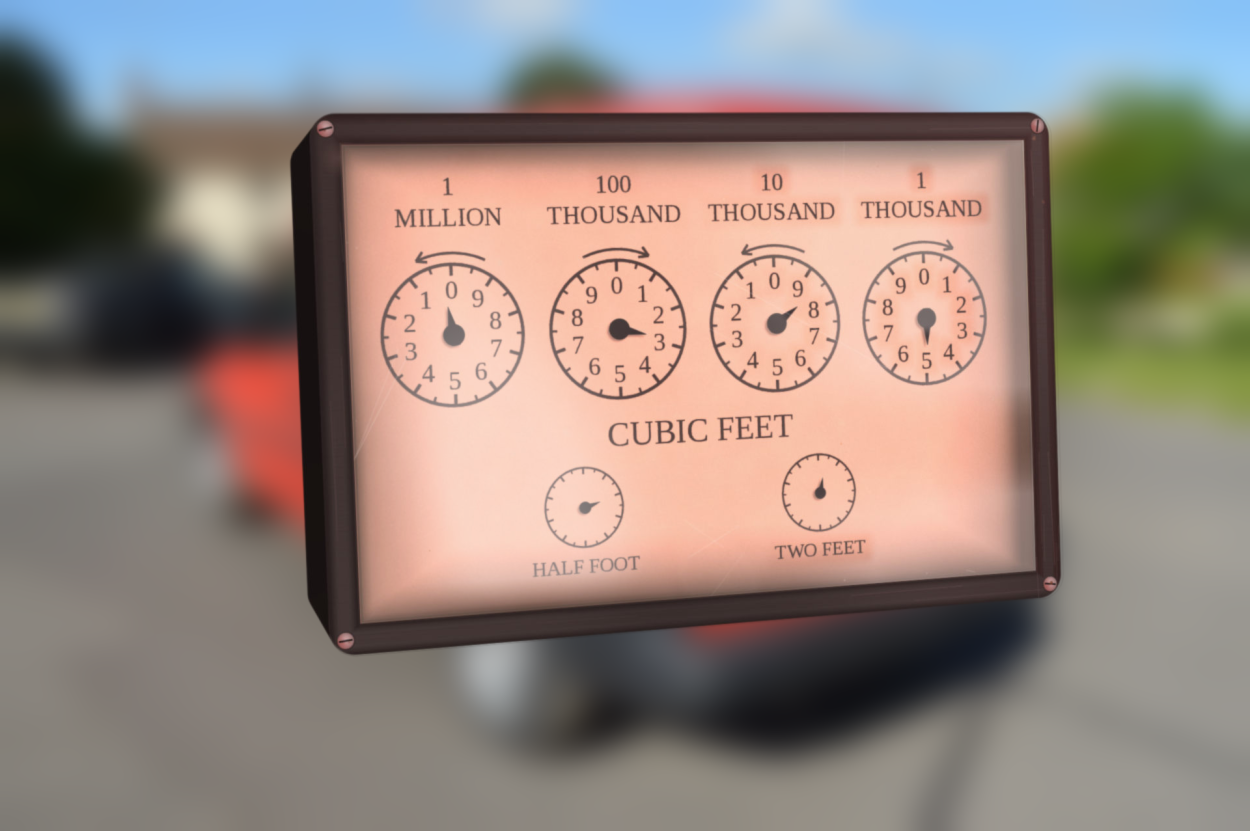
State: 28500 ft³
